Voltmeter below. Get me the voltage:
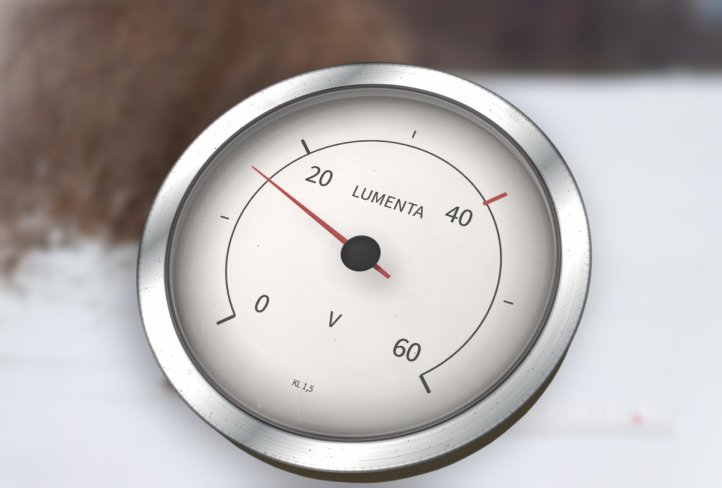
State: 15 V
